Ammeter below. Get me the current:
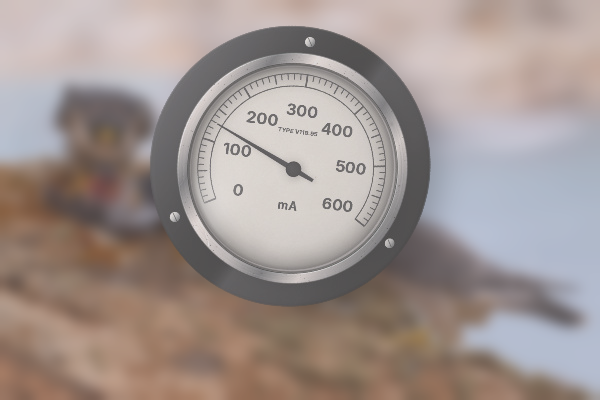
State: 130 mA
